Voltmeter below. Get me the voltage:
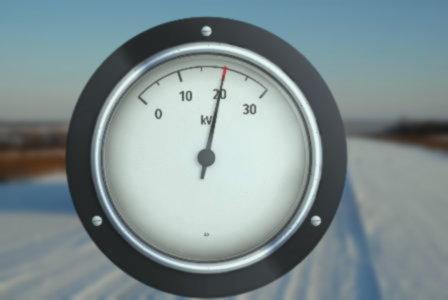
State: 20 kV
